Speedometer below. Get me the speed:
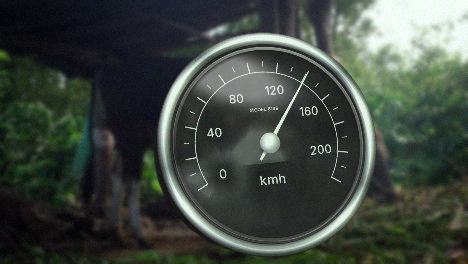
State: 140 km/h
